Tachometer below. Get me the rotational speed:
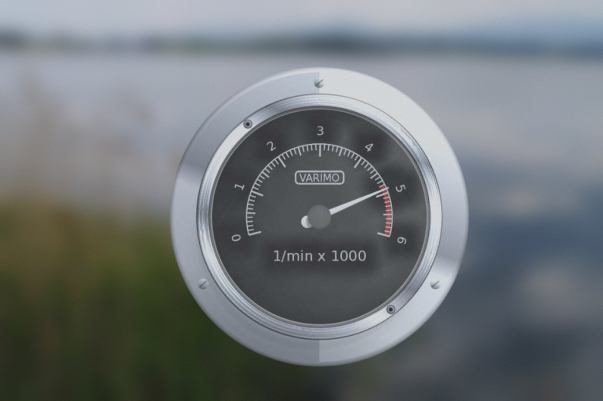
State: 4900 rpm
